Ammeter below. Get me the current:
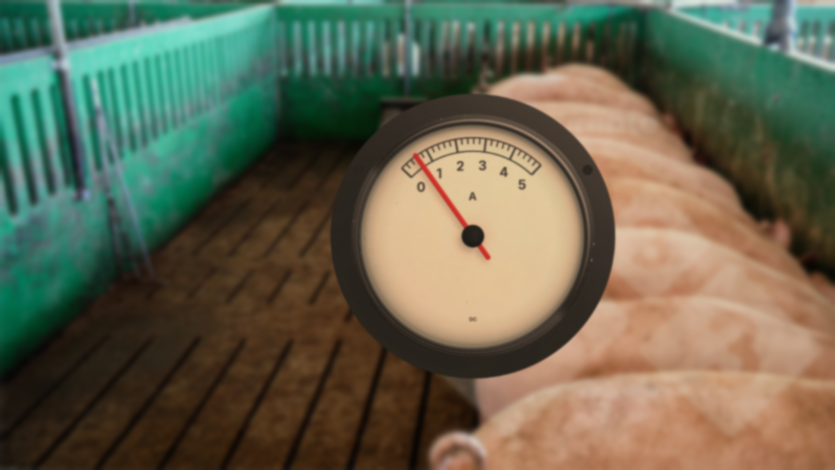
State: 0.6 A
